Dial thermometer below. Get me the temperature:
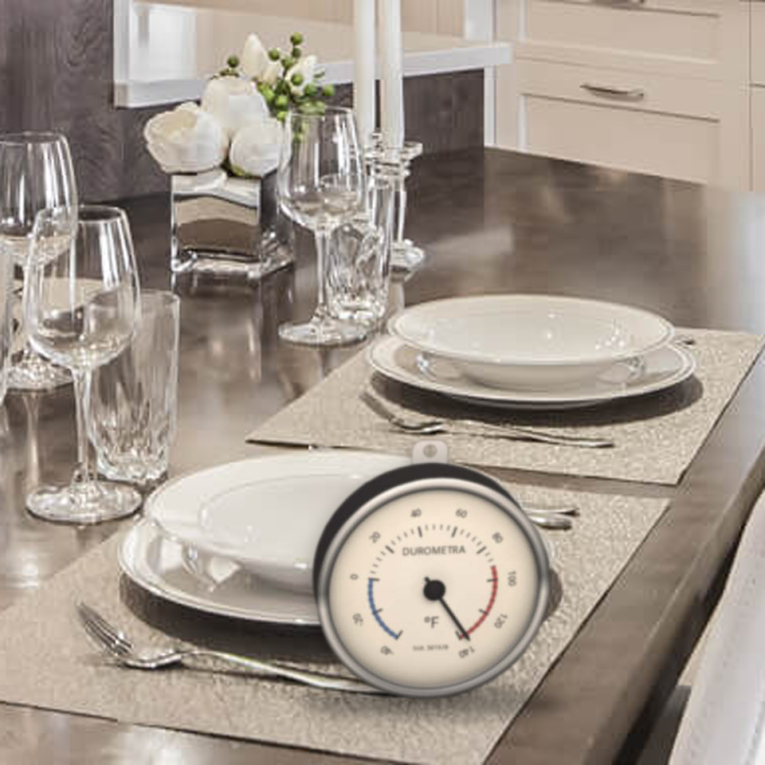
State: 136 °F
